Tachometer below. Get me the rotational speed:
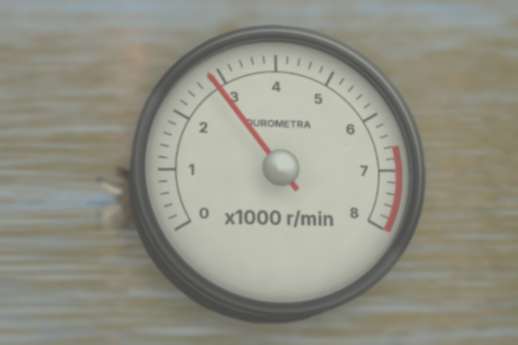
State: 2800 rpm
